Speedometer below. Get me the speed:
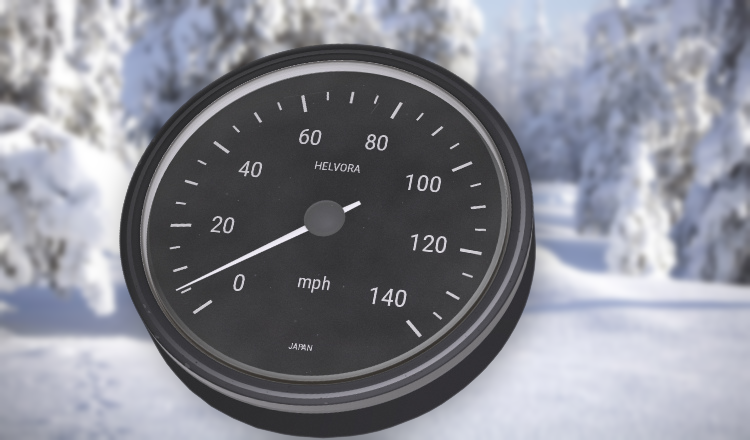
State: 5 mph
